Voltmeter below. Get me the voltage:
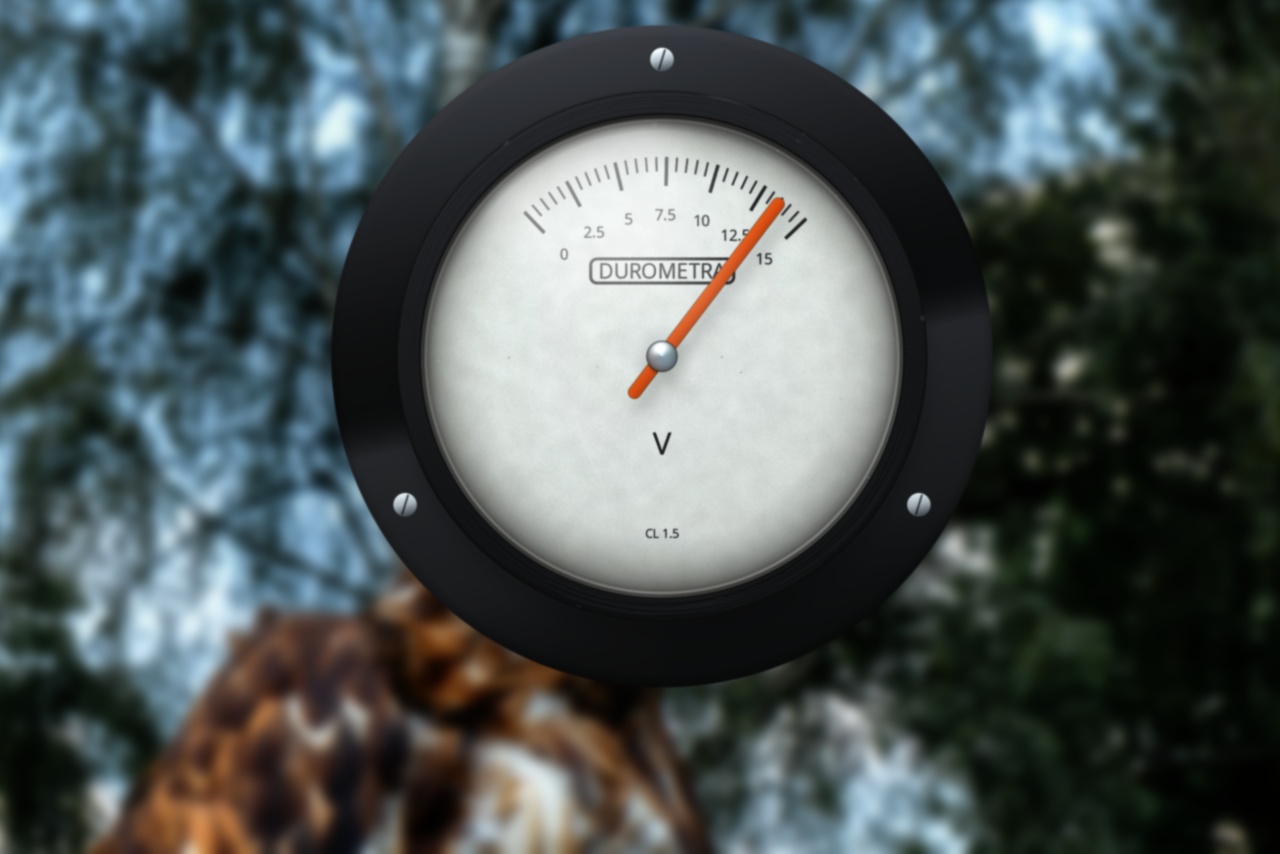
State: 13.5 V
